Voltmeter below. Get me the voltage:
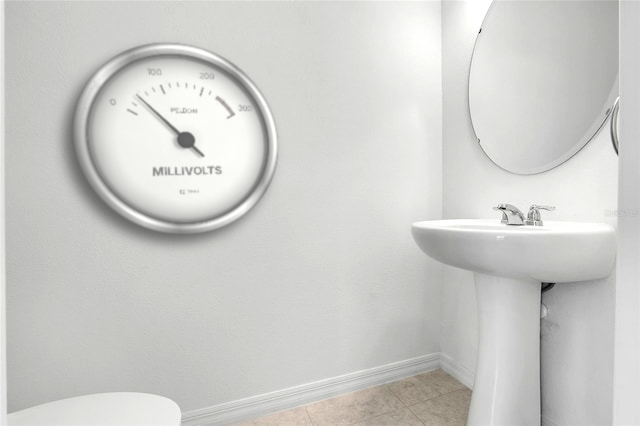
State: 40 mV
